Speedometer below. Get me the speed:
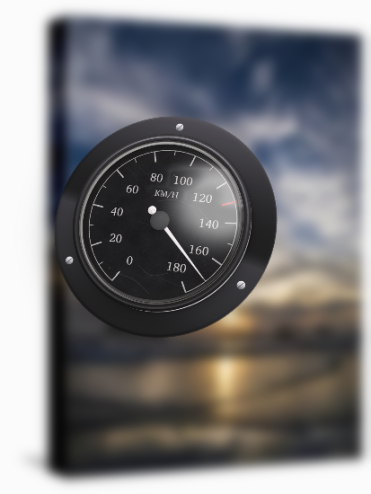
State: 170 km/h
